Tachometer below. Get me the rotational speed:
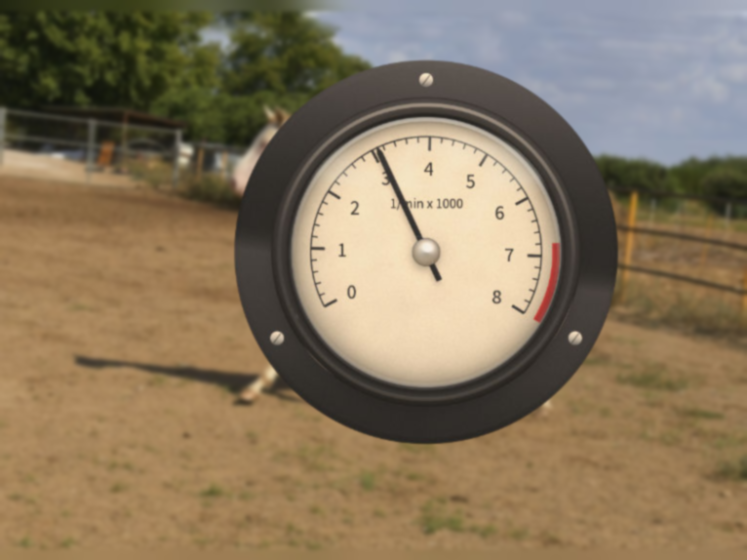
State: 3100 rpm
